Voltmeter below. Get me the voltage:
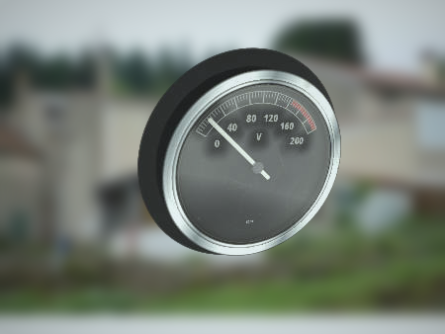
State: 20 V
